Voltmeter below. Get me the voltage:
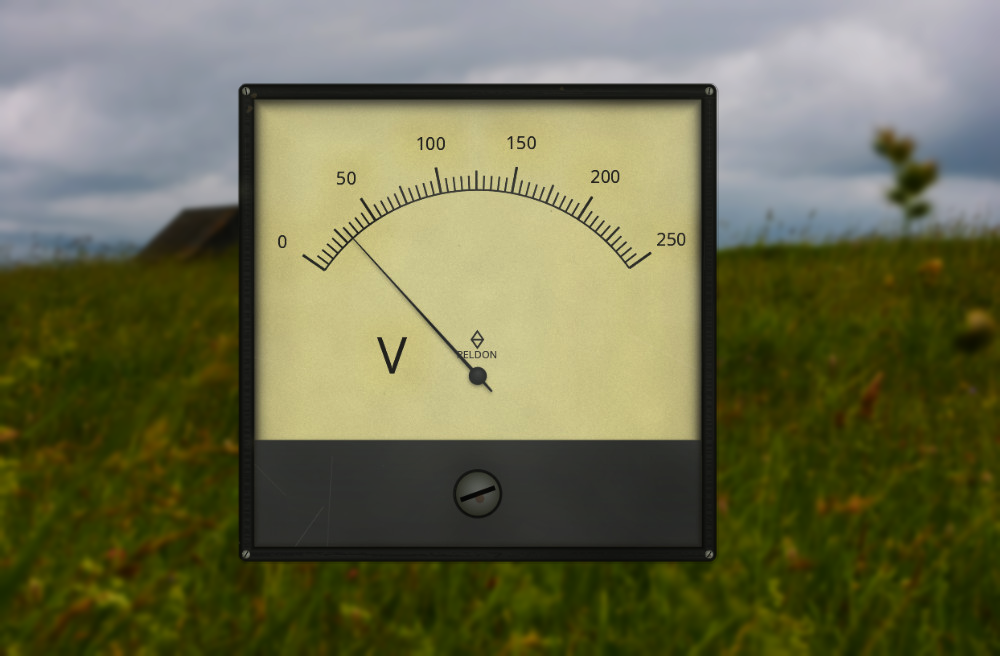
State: 30 V
